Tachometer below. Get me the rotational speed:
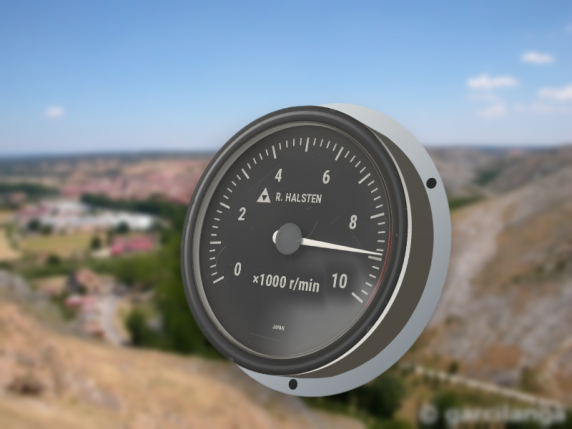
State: 8900 rpm
